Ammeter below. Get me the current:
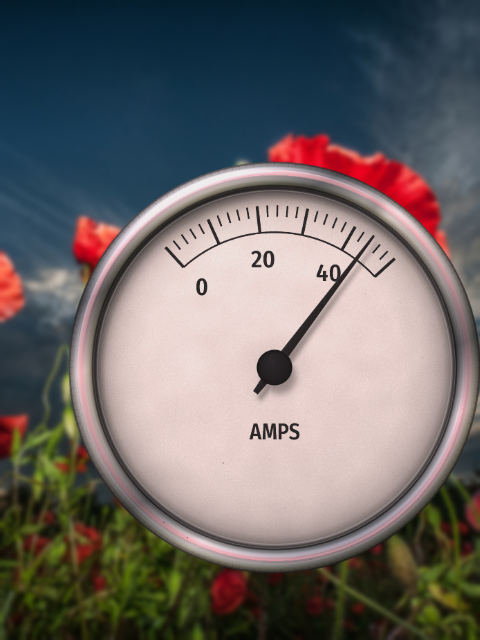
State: 44 A
